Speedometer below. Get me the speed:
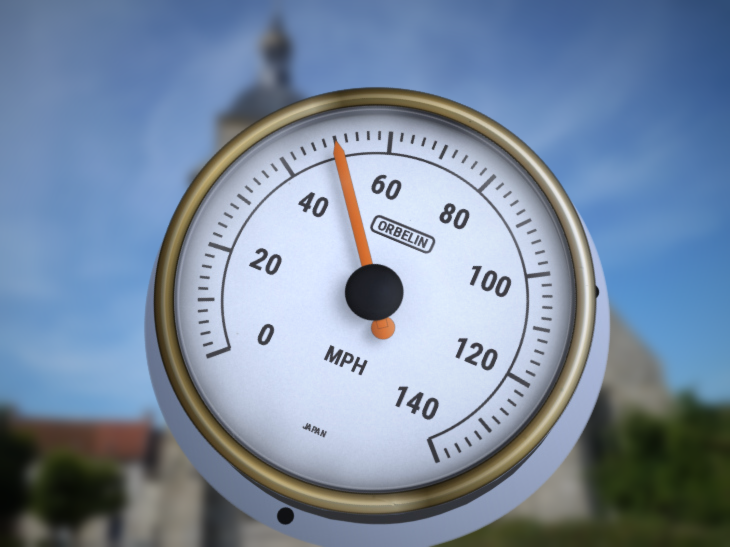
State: 50 mph
